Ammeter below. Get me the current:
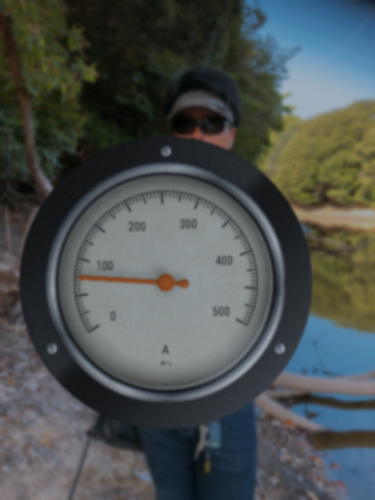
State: 75 A
